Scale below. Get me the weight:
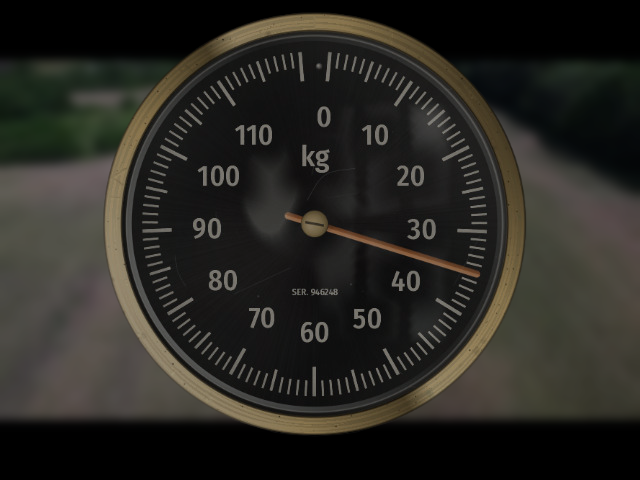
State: 35 kg
